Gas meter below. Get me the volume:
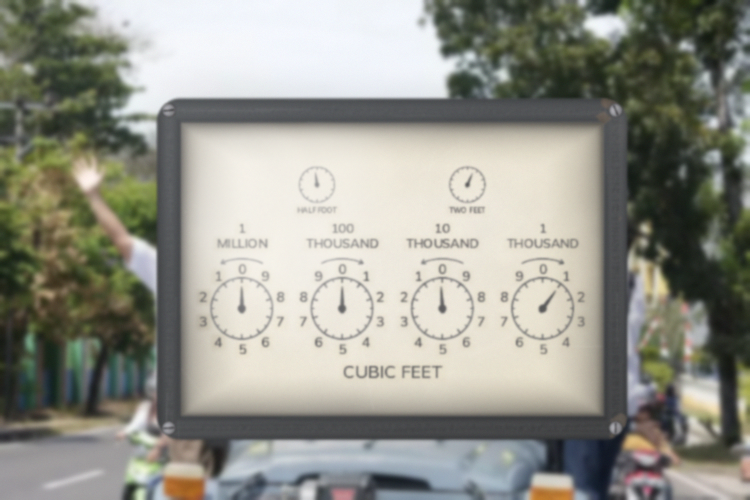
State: 100 ft³
